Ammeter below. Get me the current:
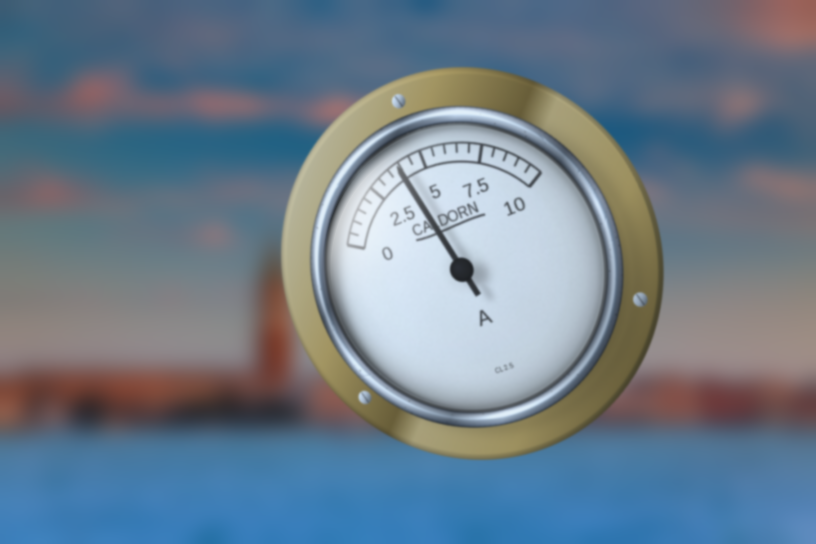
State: 4 A
